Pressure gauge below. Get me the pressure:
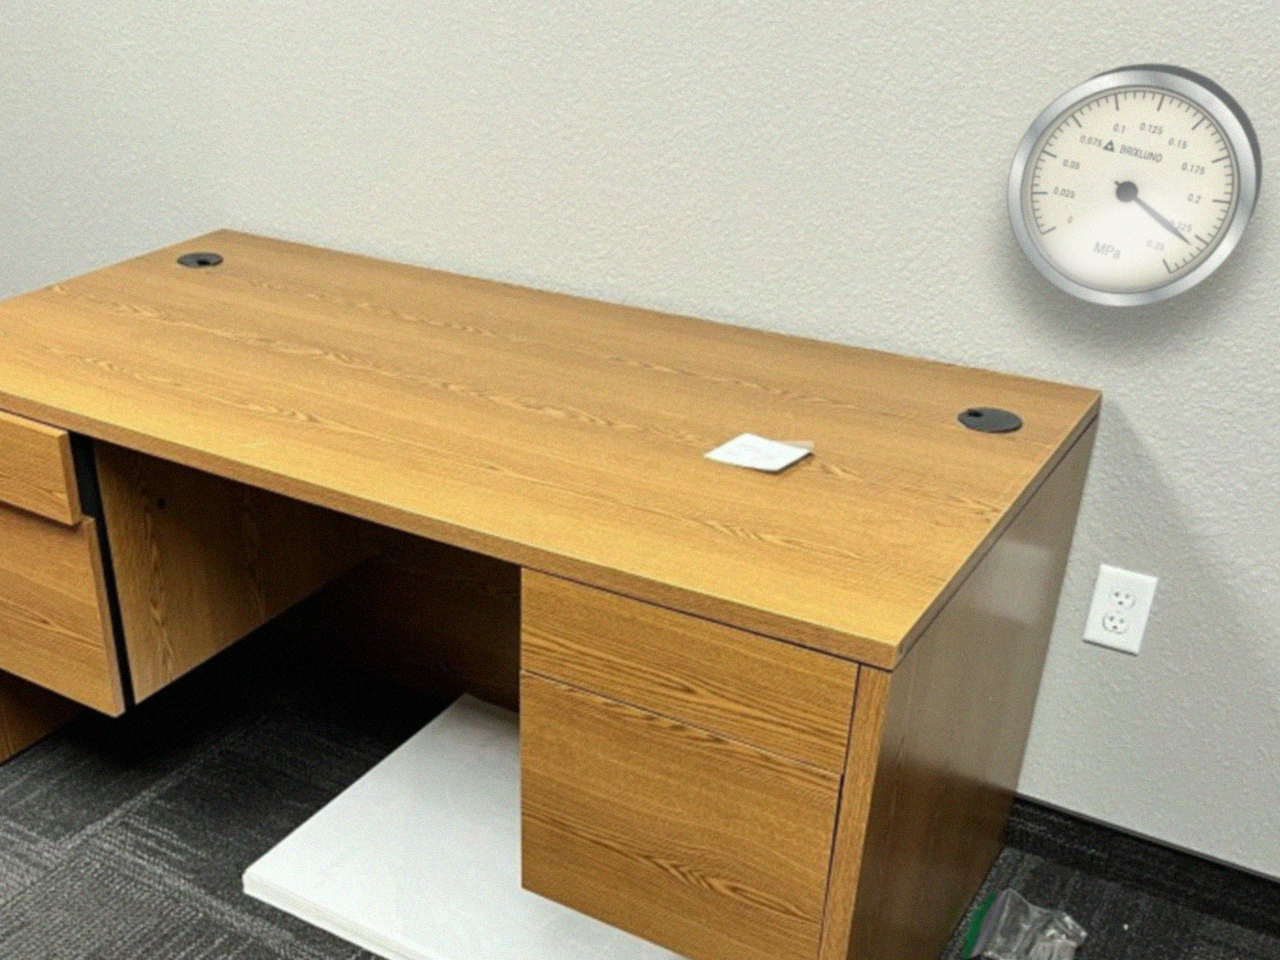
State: 0.23 MPa
